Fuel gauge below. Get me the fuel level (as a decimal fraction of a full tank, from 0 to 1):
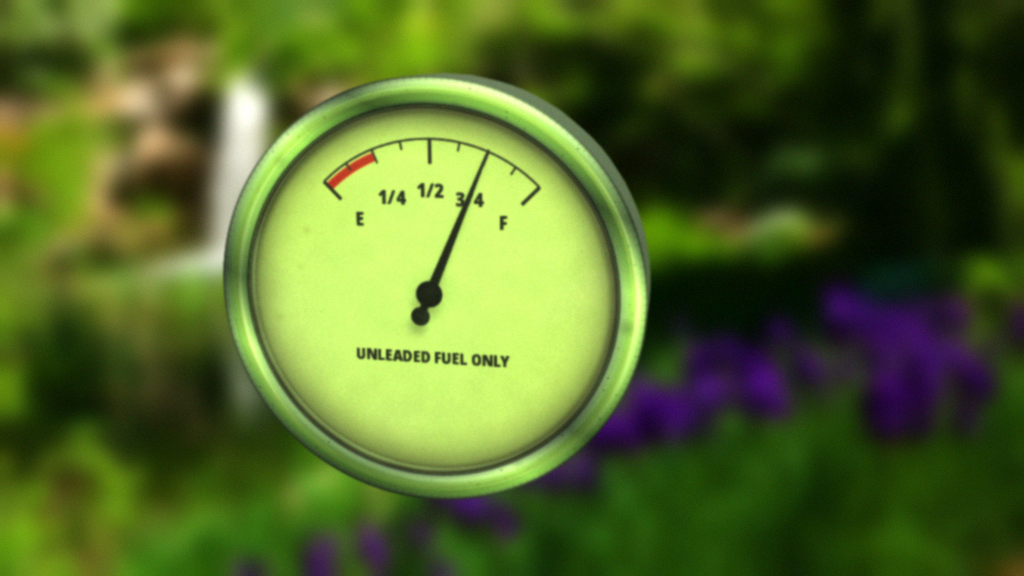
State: 0.75
